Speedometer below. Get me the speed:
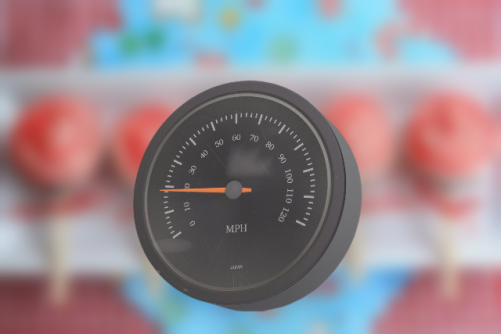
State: 18 mph
